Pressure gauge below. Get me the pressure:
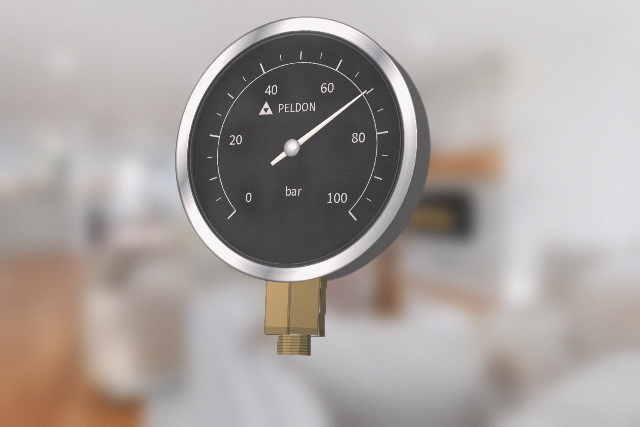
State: 70 bar
